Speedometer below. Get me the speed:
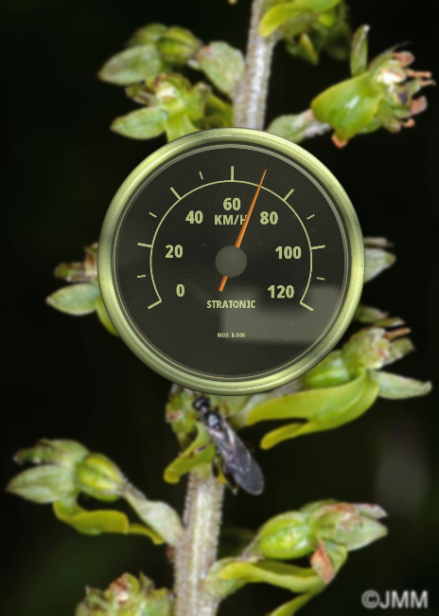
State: 70 km/h
